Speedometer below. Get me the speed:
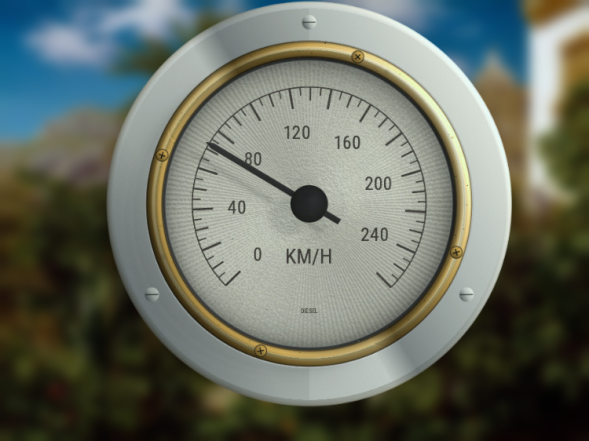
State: 72.5 km/h
